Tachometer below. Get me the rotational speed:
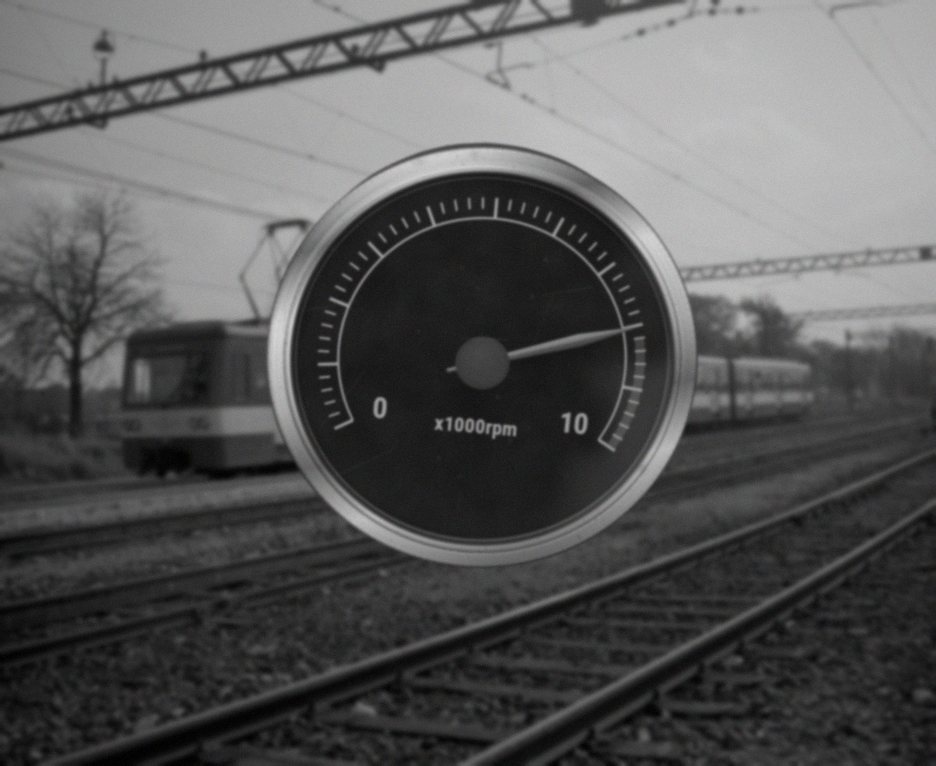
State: 8000 rpm
